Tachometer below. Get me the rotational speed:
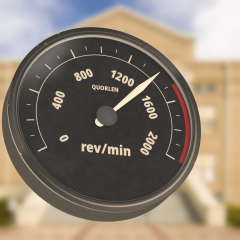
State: 1400 rpm
